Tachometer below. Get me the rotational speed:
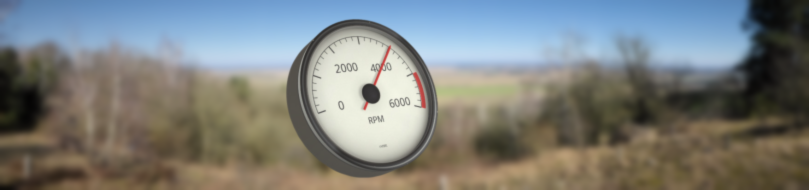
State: 4000 rpm
